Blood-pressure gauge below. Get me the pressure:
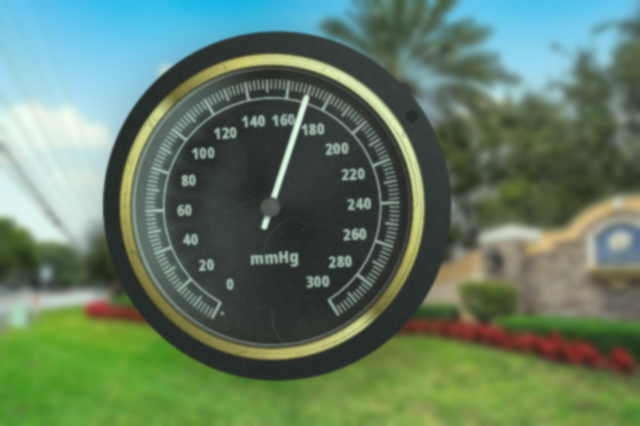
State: 170 mmHg
